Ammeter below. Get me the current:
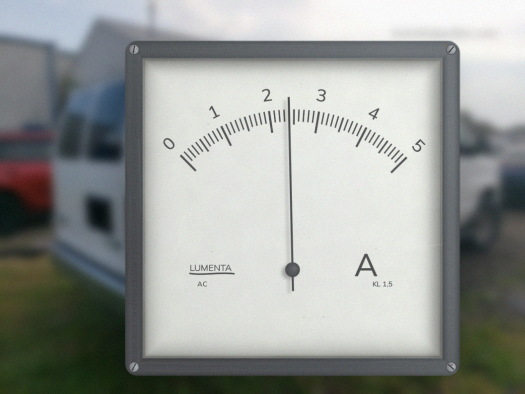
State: 2.4 A
